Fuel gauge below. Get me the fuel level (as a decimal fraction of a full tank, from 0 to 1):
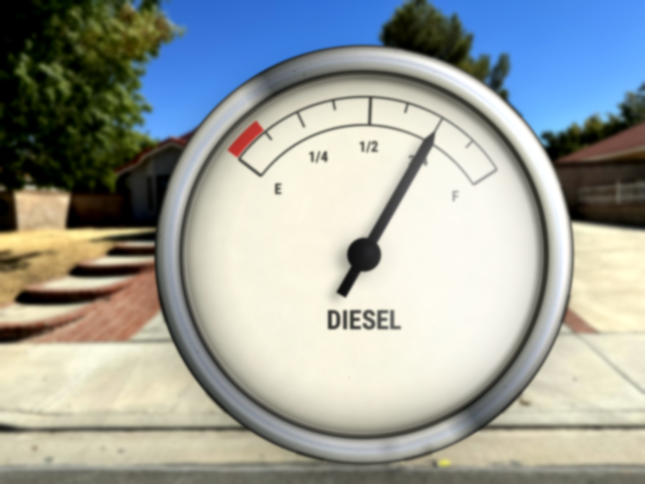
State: 0.75
